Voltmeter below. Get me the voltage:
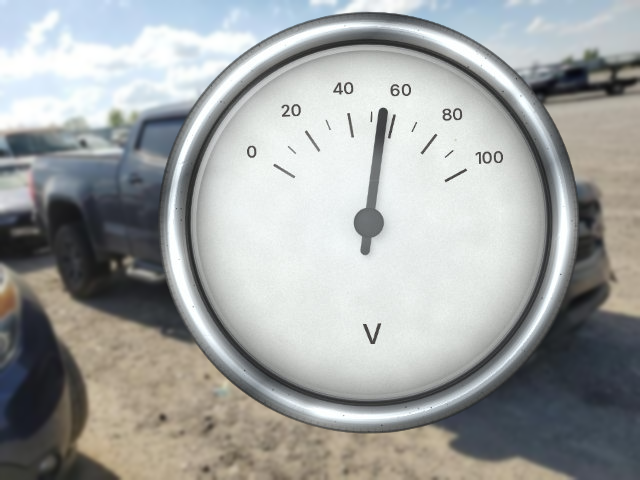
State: 55 V
